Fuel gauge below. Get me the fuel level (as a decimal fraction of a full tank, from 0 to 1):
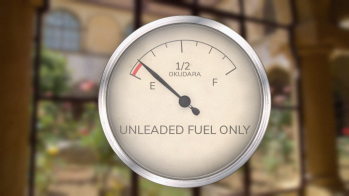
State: 0.125
